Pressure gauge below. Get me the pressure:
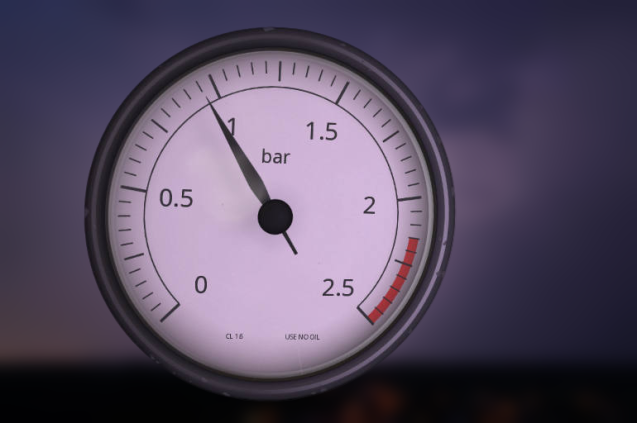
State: 0.95 bar
